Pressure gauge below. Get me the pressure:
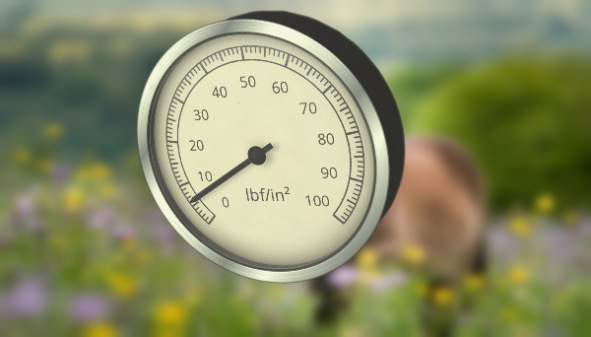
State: 6 psi
